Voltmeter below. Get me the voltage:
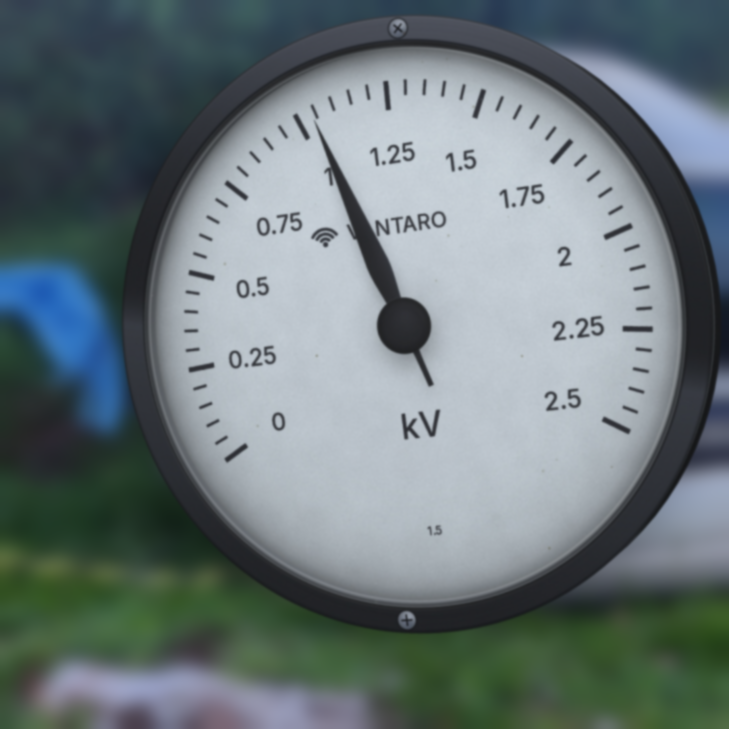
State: 1.05 kV
